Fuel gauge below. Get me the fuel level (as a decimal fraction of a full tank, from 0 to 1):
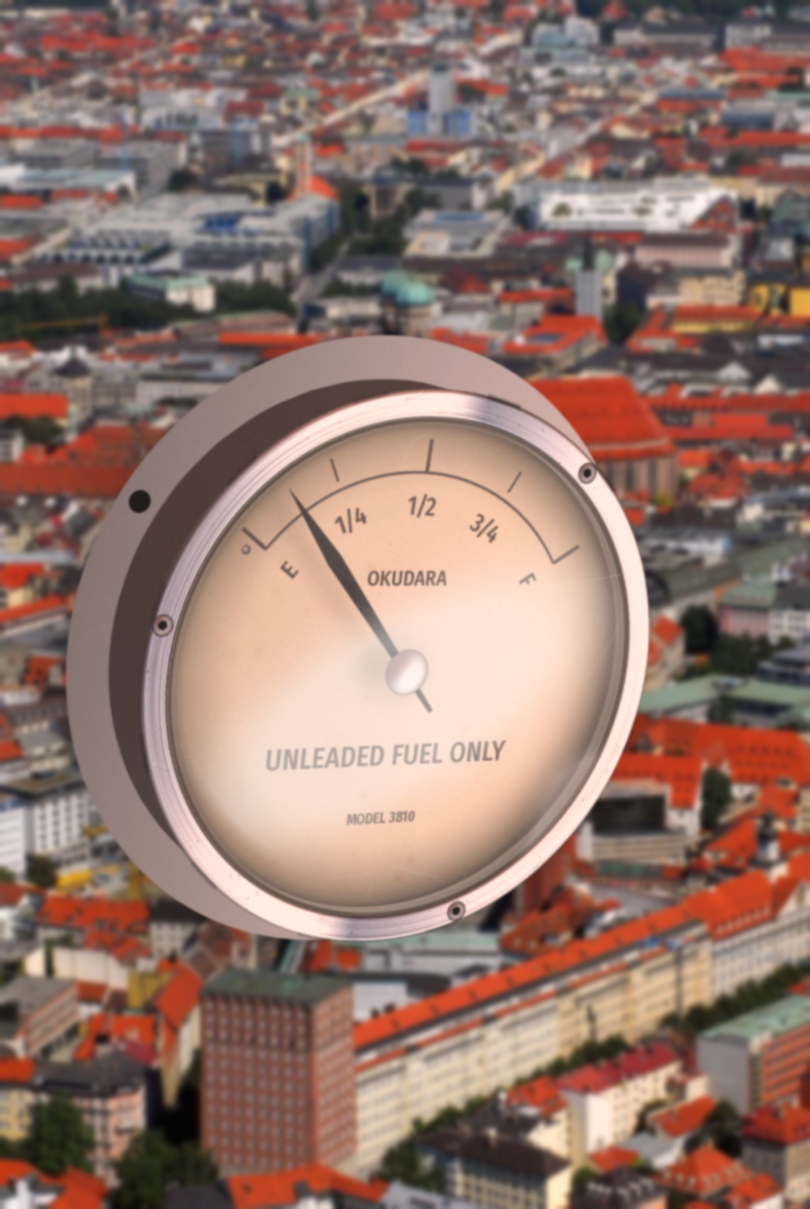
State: 0.125
